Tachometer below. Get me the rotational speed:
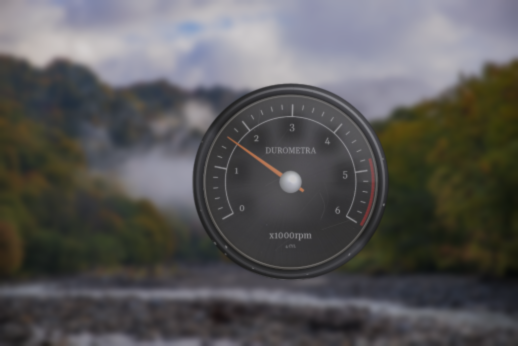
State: 1600 rpm
